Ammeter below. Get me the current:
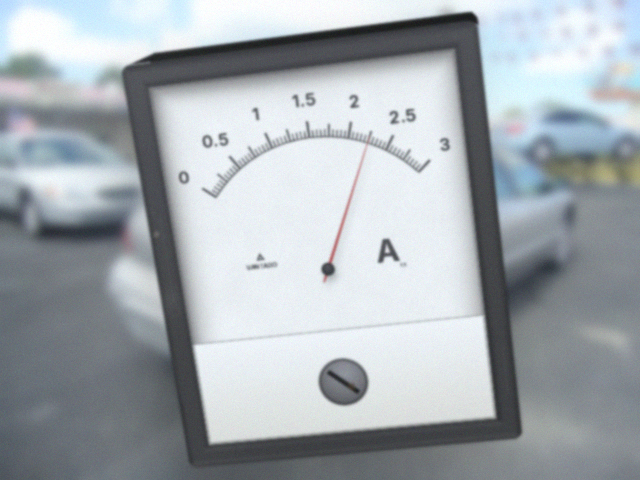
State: 2.25 A
